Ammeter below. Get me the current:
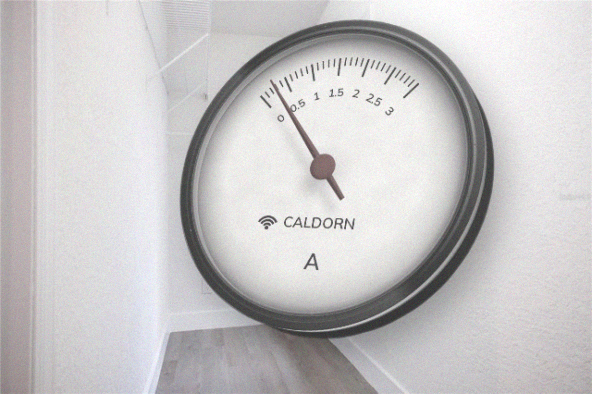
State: 0.3 A
